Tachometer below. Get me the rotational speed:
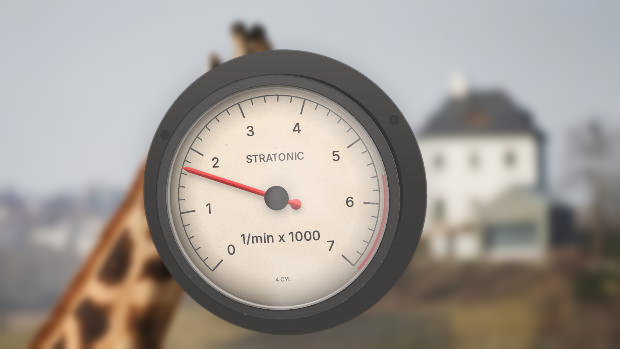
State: 1700 rpm
